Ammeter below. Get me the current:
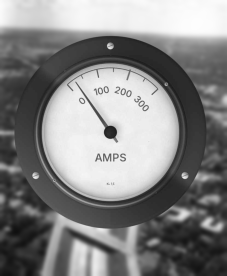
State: 25 A
